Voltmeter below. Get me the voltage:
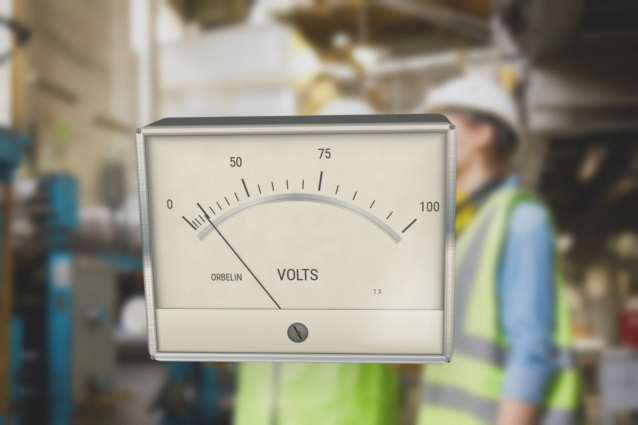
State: 25 V
